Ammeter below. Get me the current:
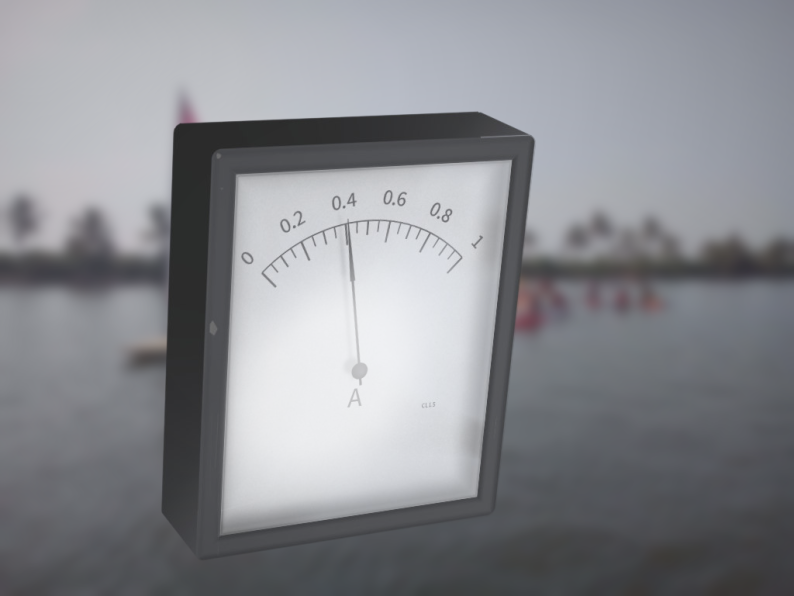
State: 0.4 A
